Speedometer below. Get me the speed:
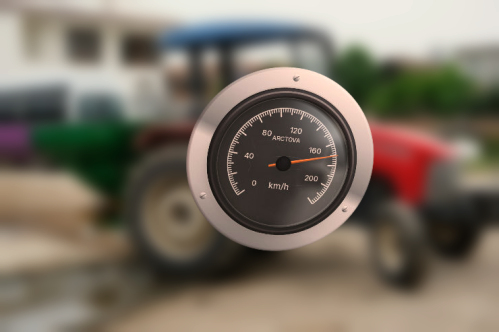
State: 170 km/h
